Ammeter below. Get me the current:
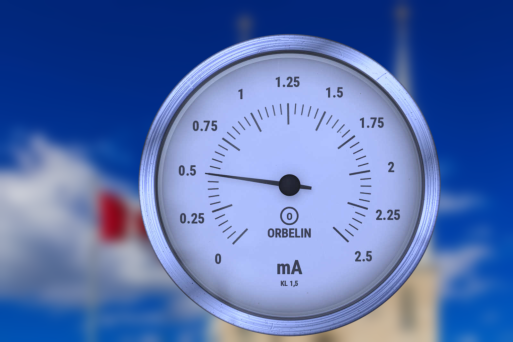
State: 0.5 mA
